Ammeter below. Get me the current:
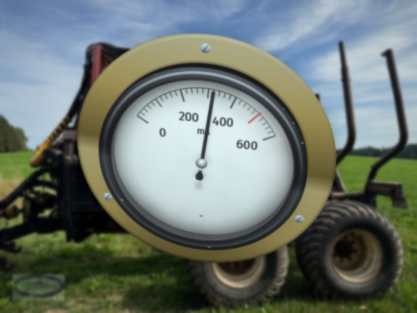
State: 320 mA
